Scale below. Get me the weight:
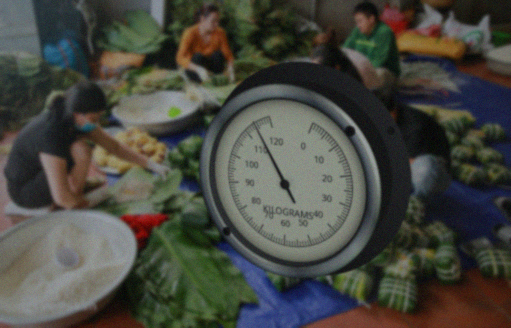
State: 115 kg
